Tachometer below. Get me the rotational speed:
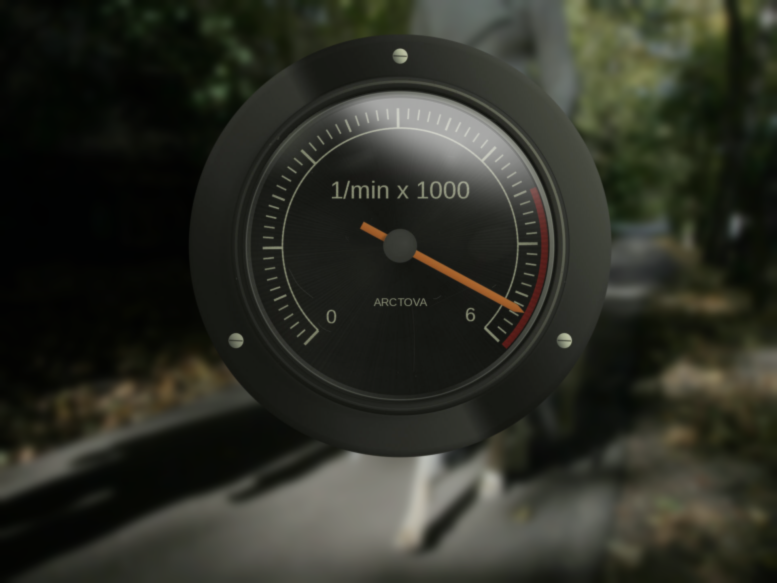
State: 5650 rpm
